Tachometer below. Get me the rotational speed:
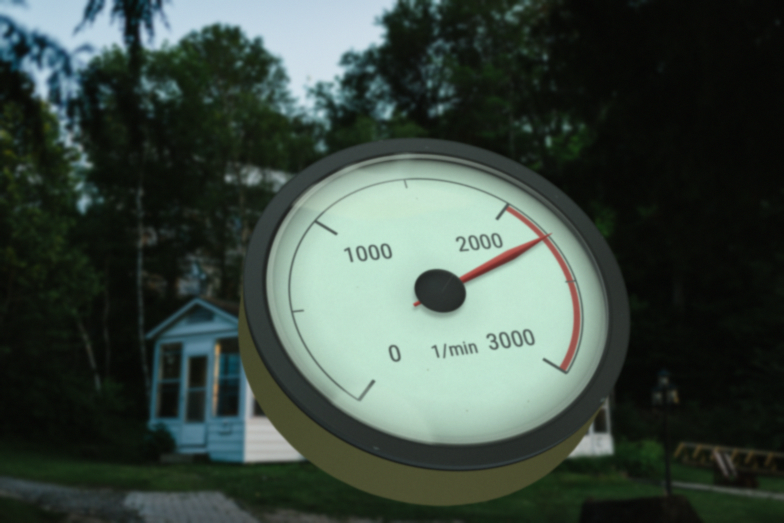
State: 2250 rpm
